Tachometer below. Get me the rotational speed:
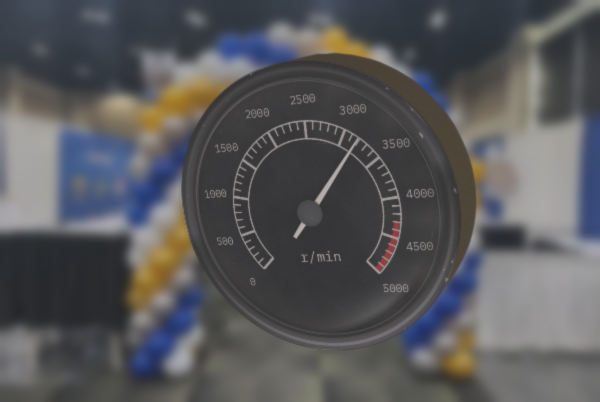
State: 3200 rpm
